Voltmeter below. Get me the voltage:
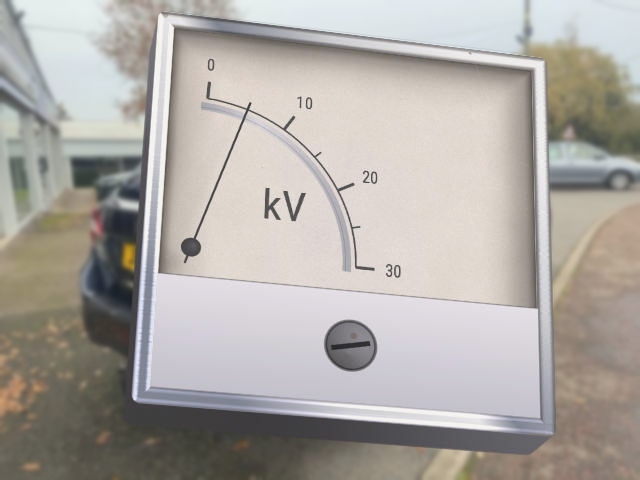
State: 5 kV
